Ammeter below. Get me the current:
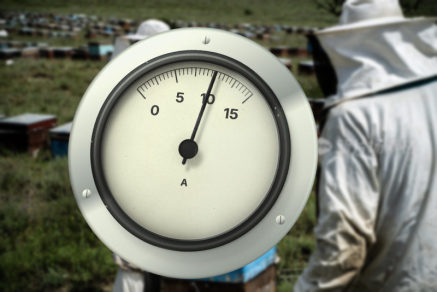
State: 10 A
